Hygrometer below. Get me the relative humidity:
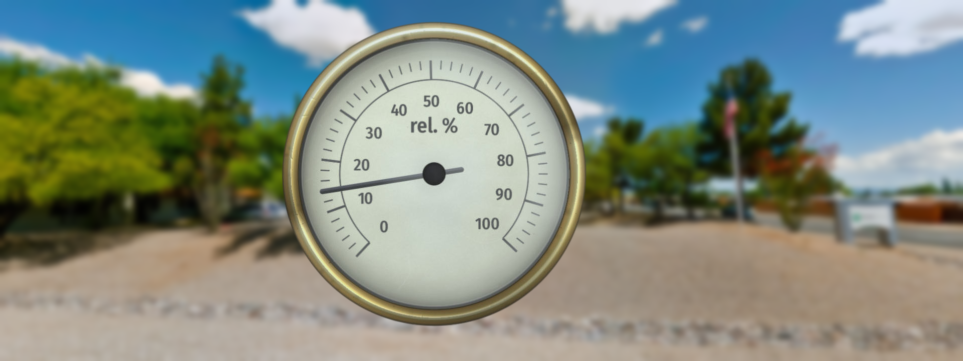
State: 14 %
